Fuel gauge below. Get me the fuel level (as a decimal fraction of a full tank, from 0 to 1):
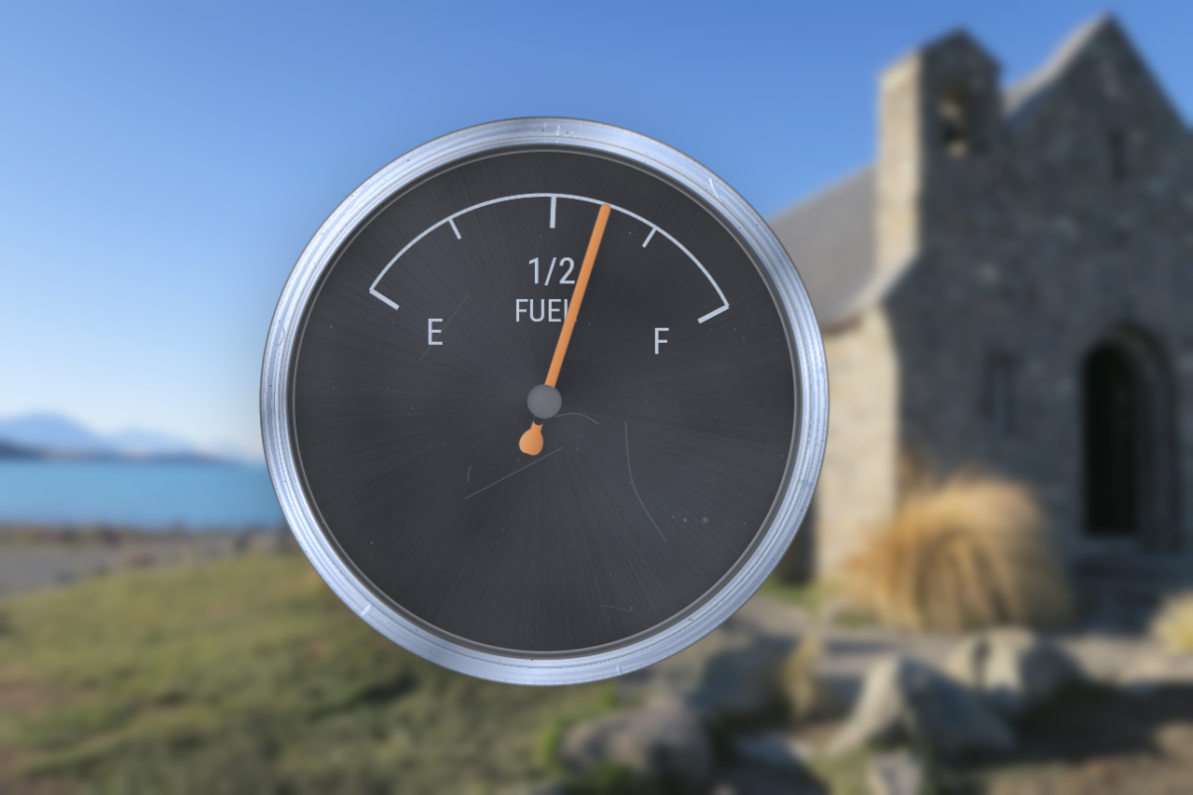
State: 0.625
